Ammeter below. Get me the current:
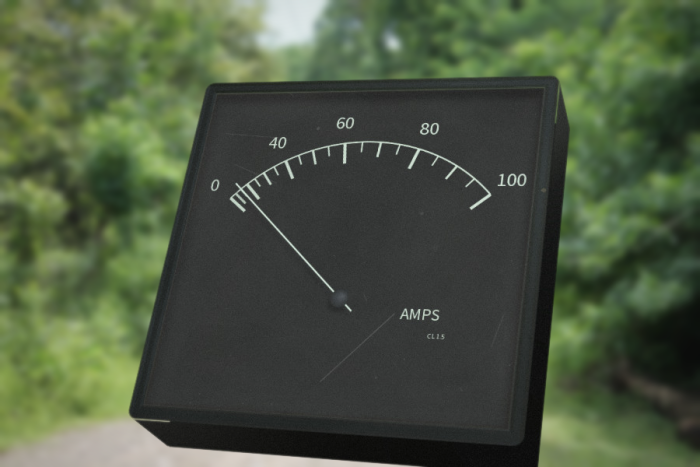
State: 15 A
